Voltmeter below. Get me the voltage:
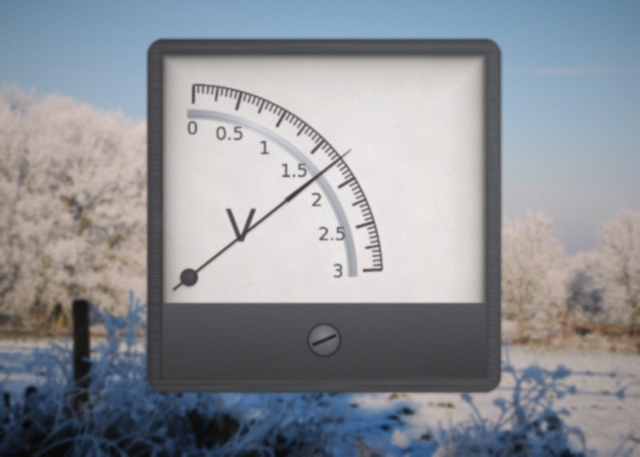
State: 1.75 V
